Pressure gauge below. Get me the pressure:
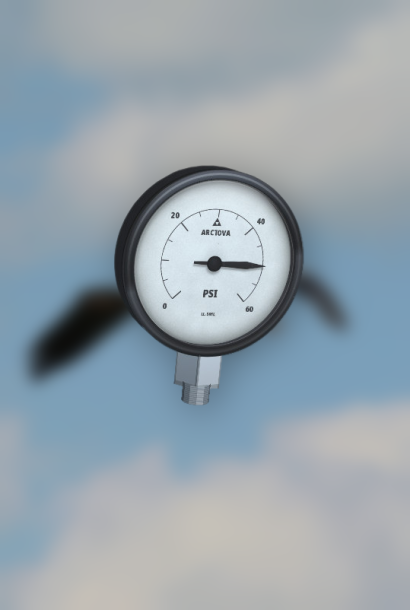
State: 50 psi
